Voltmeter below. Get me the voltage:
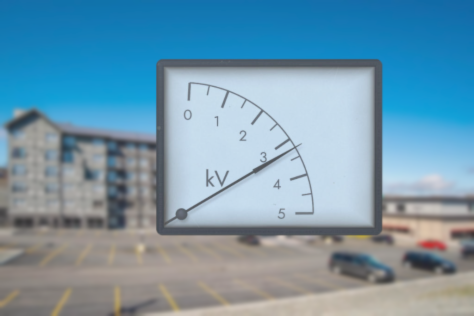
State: 3.25 kV
